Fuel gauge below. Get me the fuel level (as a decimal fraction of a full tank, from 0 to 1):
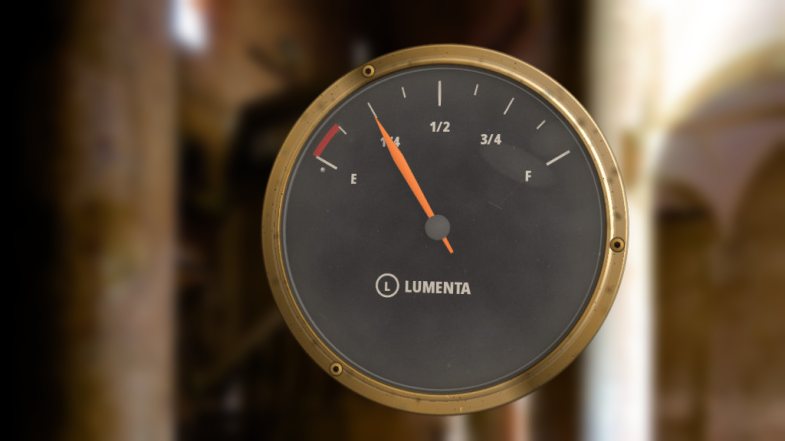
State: 0.25
